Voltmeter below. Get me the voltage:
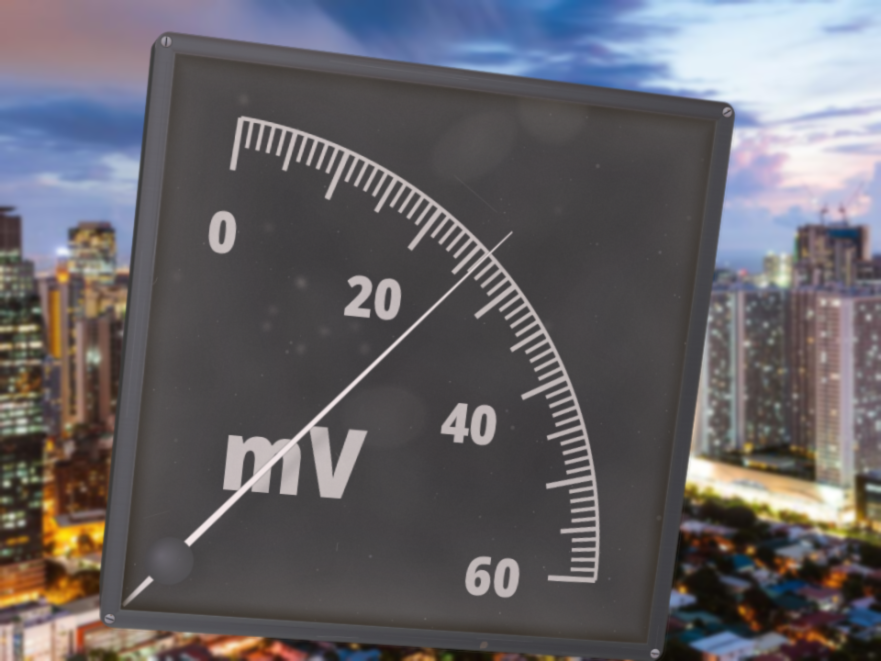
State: 26 mV
